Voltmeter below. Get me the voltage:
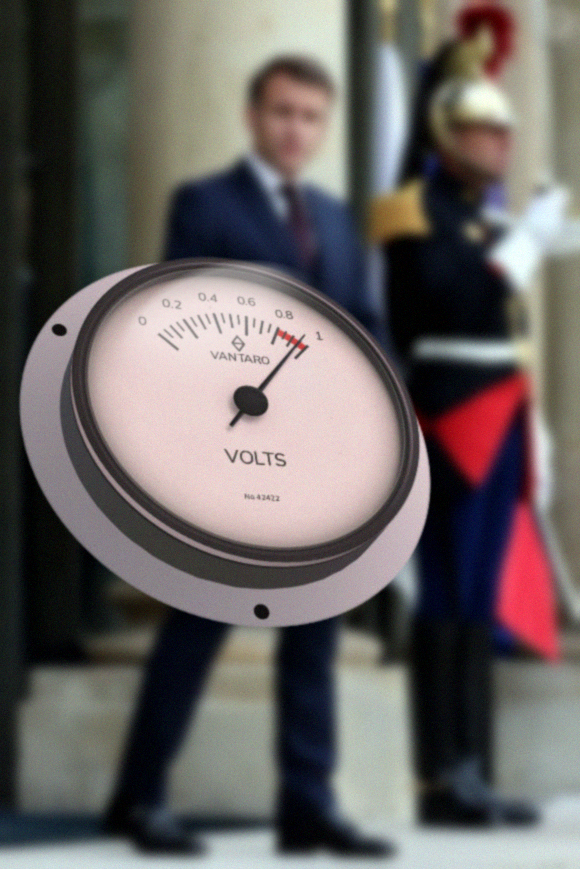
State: 0.95 V
